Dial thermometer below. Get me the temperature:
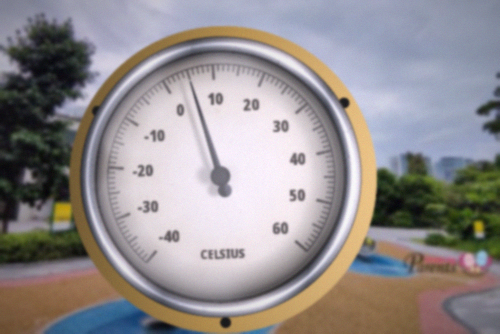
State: 5 °C
